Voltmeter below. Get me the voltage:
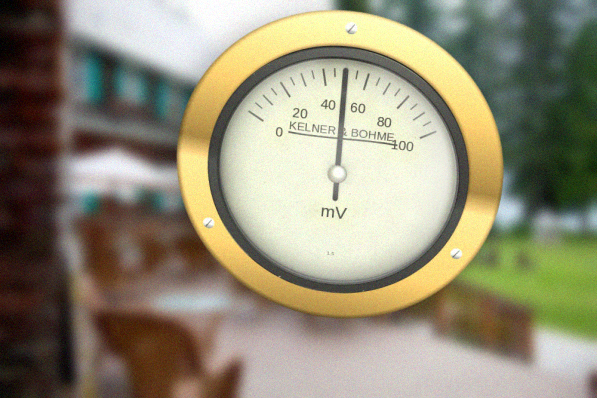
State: 50 mV
